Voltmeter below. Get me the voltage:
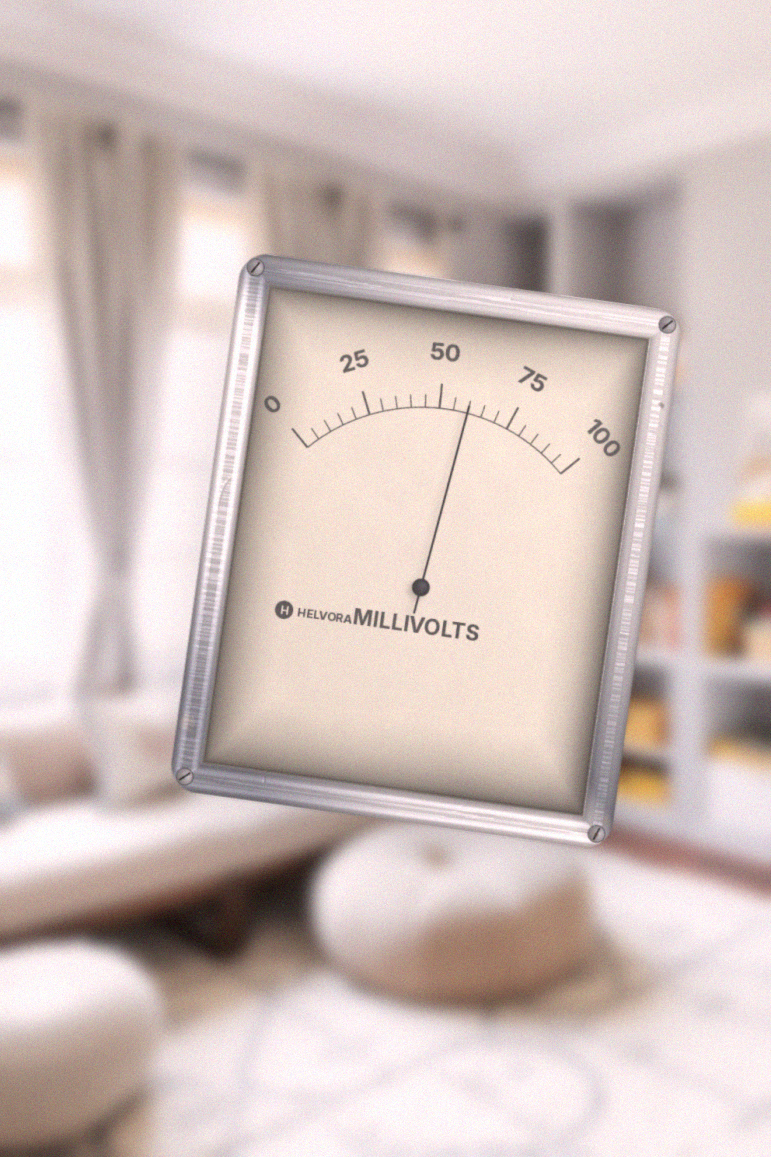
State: 60 mV
